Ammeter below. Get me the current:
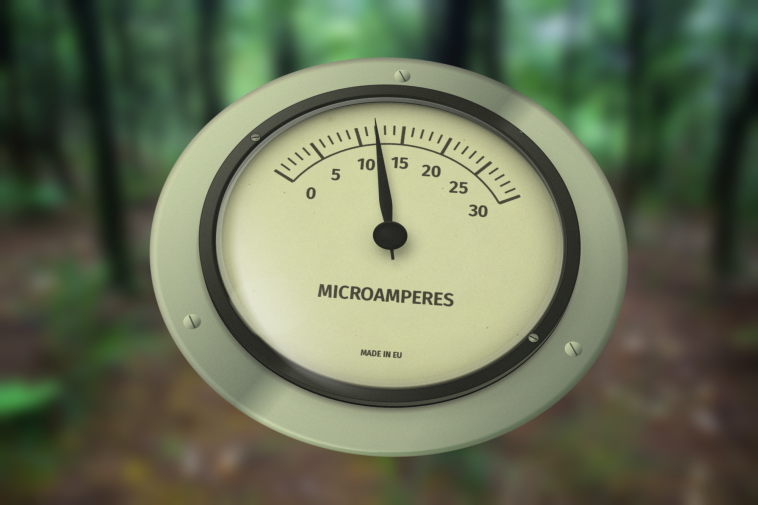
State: 12 µA
